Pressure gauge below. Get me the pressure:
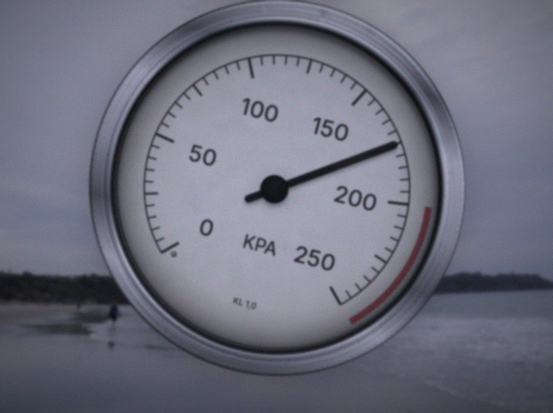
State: 175 kPa
